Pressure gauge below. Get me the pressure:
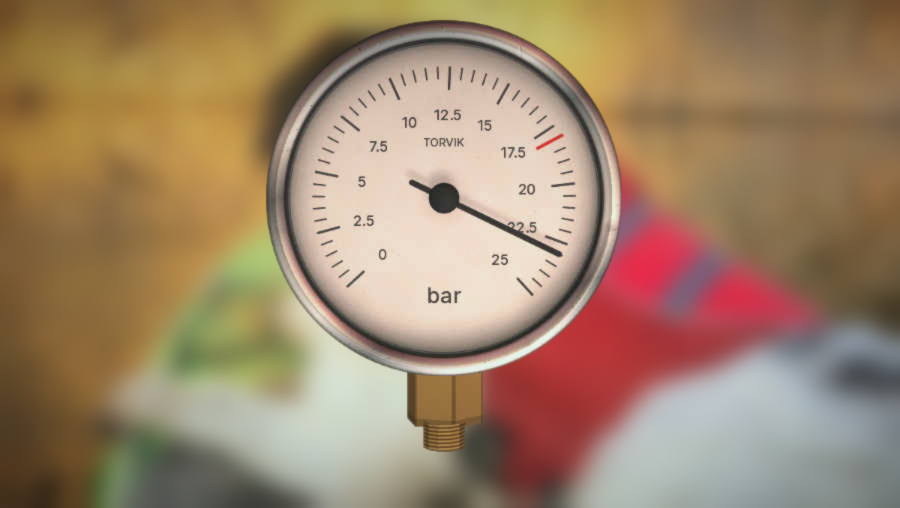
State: 23 bar
